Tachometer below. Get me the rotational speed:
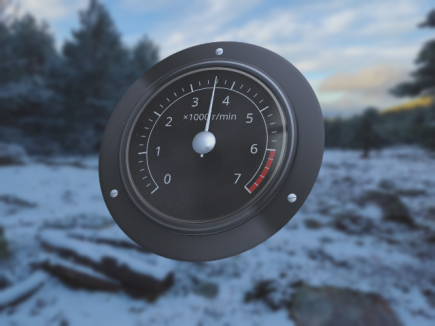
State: 3600 rpm
